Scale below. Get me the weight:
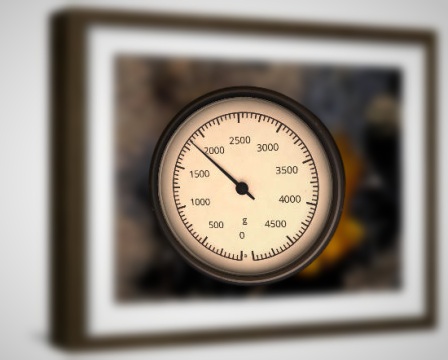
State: 1850 g
